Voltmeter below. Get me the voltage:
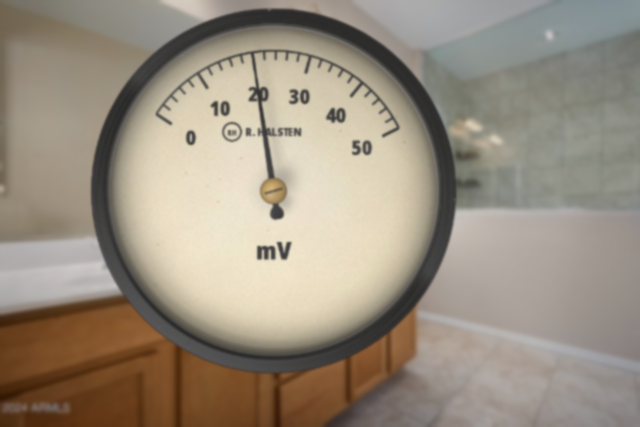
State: 20 mV
